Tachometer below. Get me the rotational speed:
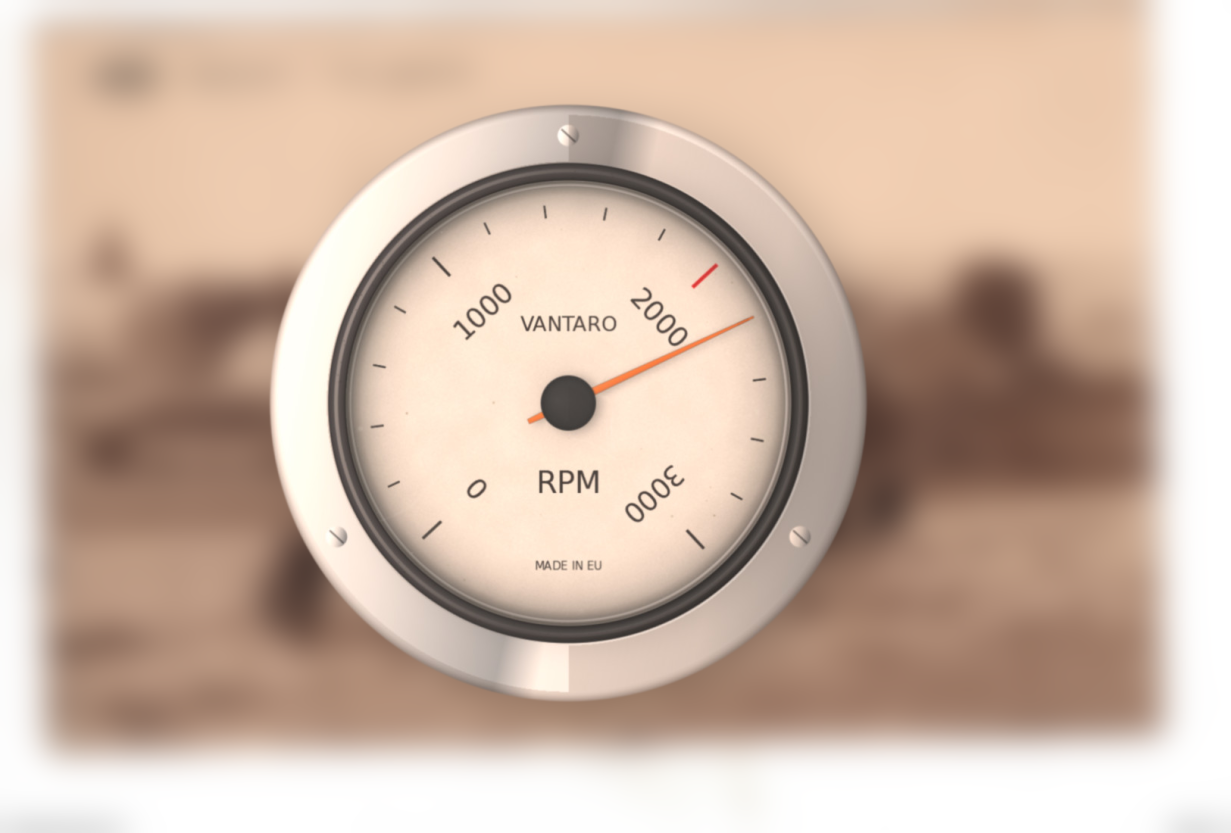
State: 2200 rpm
